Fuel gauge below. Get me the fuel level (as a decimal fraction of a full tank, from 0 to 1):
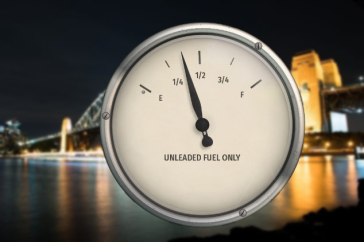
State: 0.375
